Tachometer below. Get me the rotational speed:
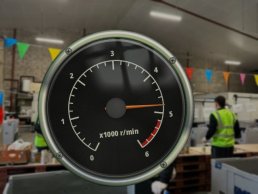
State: 4800 rpm
